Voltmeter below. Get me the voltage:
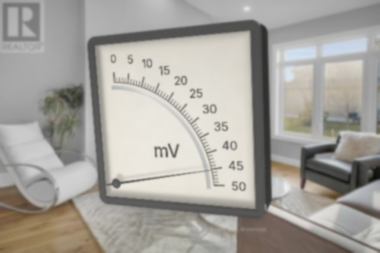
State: 45 mV
